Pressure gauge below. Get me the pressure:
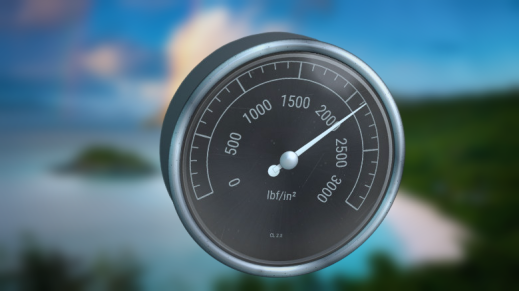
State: 2100 psi
